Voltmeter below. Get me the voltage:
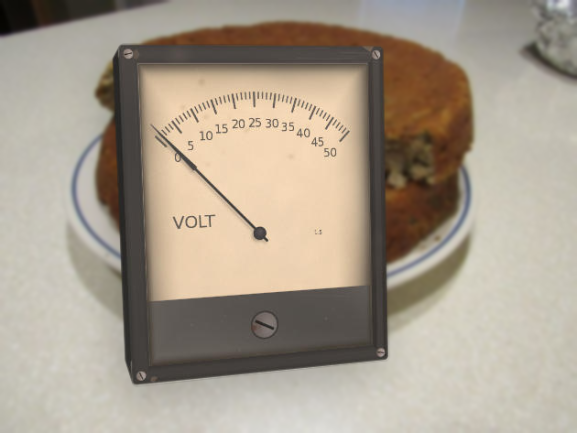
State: 1 V
